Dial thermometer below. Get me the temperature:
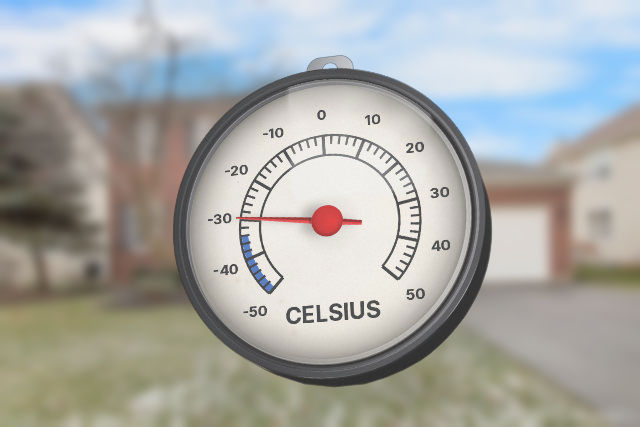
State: -30 °C
